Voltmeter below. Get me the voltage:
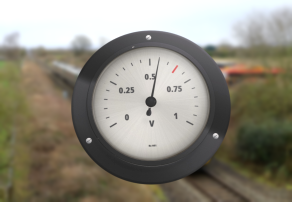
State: 0.55 V
